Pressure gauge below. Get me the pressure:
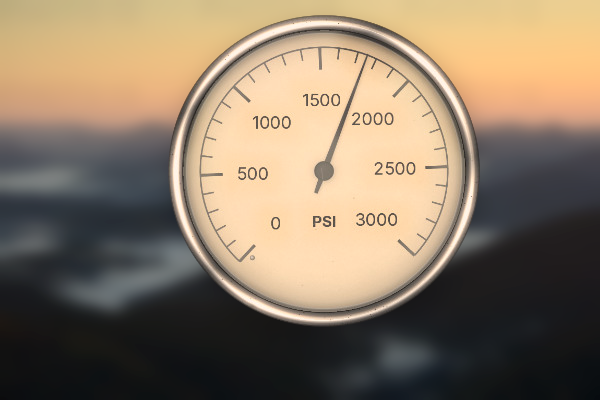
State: 1750 psi
